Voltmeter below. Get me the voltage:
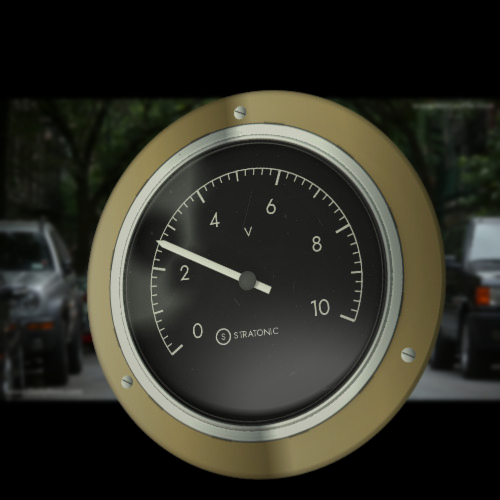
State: 2.6 V
